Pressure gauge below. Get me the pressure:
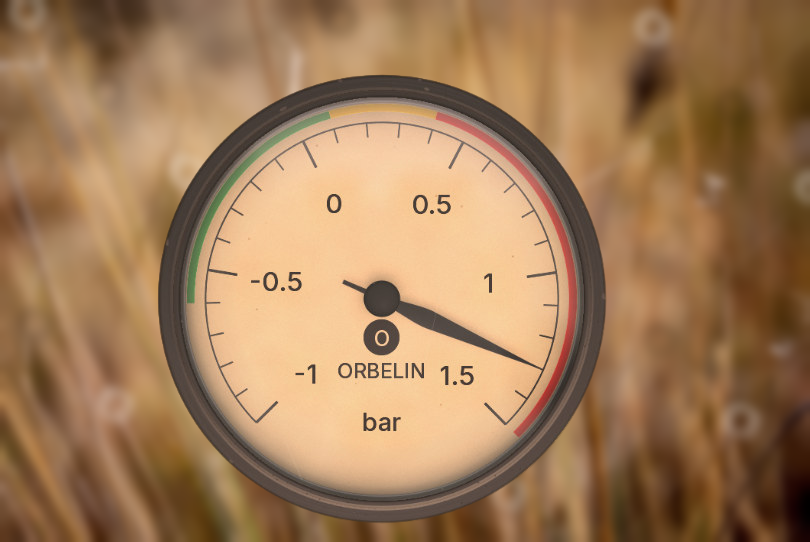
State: 1.3 bar
